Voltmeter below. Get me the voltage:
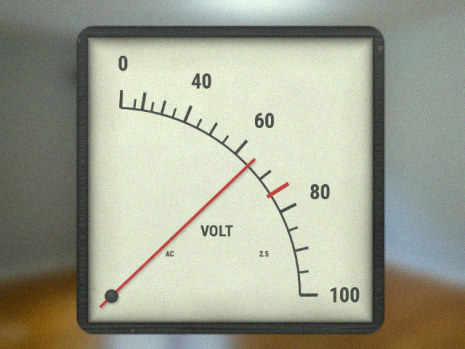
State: 65 V
